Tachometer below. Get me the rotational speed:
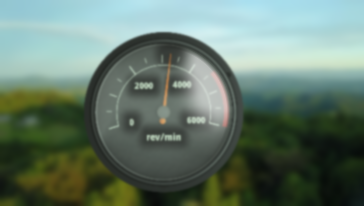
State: 3250 rpm
